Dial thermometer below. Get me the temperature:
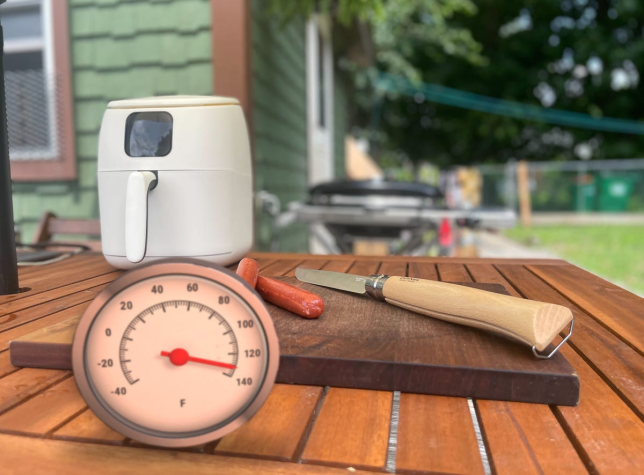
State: 130 °F
